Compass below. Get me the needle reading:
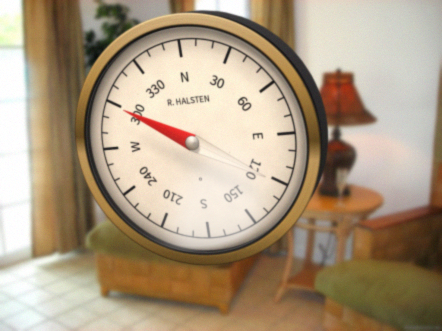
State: 300 °
